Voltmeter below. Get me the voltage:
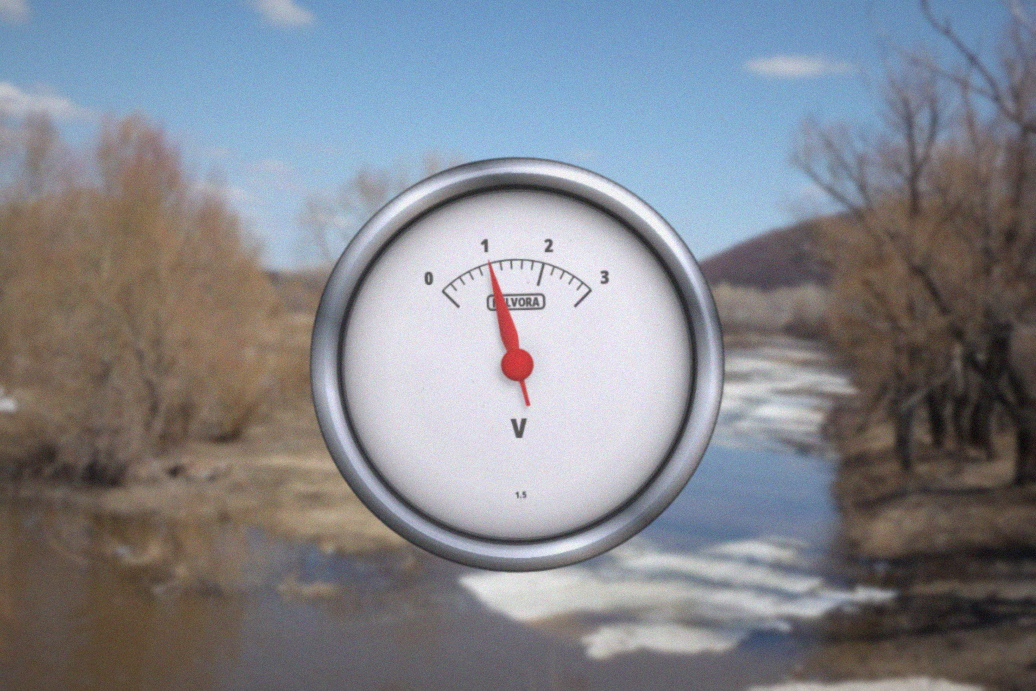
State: 1 V
